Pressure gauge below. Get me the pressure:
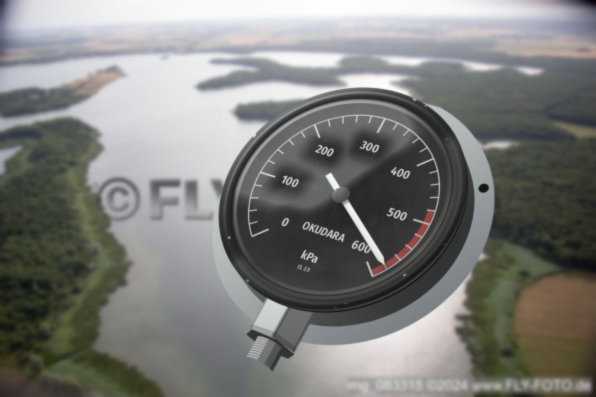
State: 580 kPa
